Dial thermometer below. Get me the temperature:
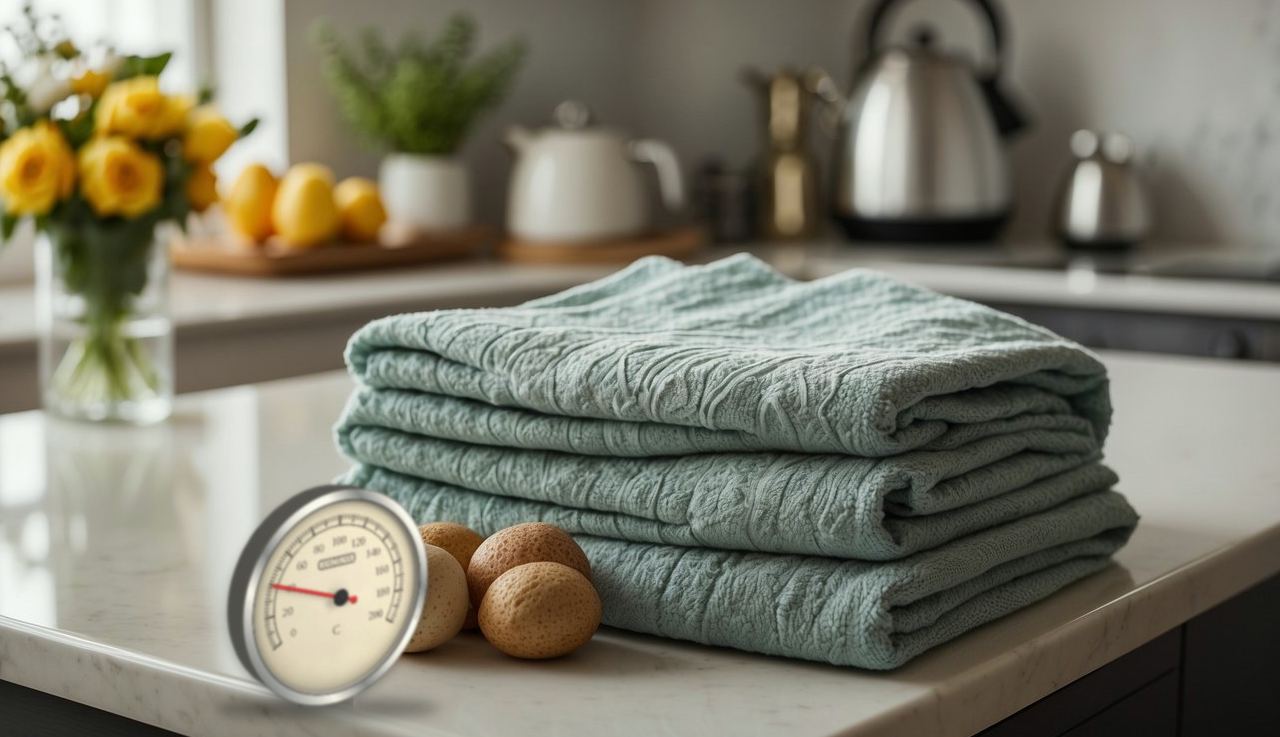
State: 40 °C
